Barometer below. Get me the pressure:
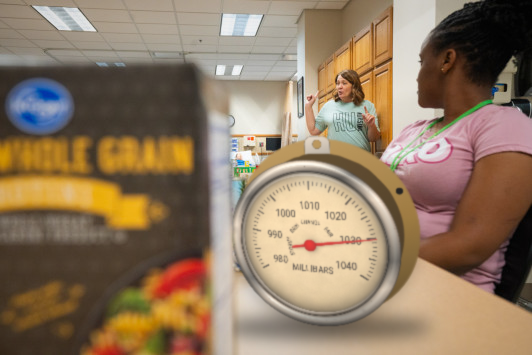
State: 1030 mbar
